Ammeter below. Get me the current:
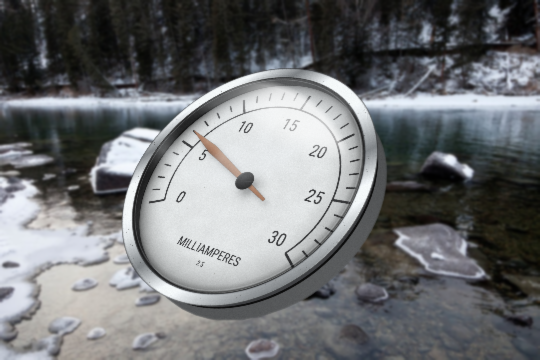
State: 6 mA
